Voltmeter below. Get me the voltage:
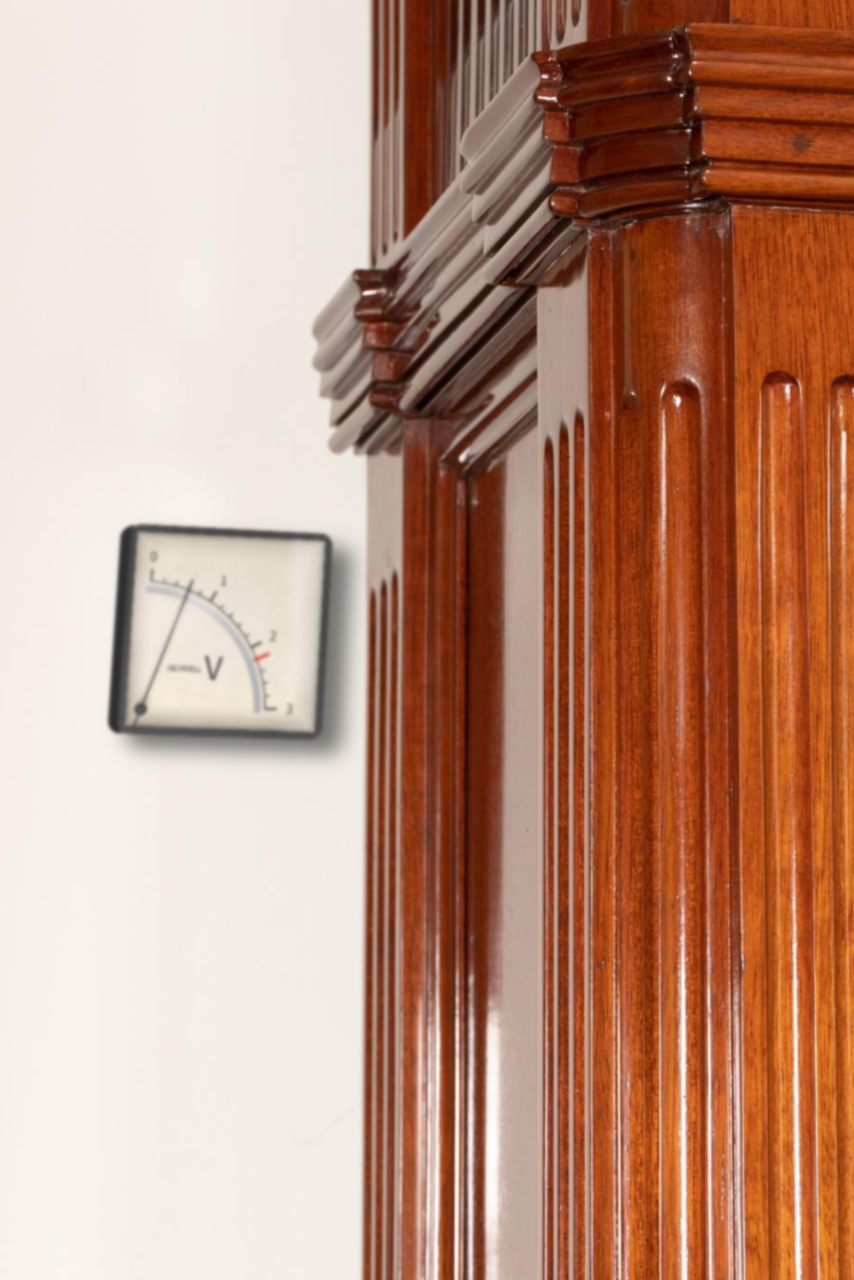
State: 0.6 V
